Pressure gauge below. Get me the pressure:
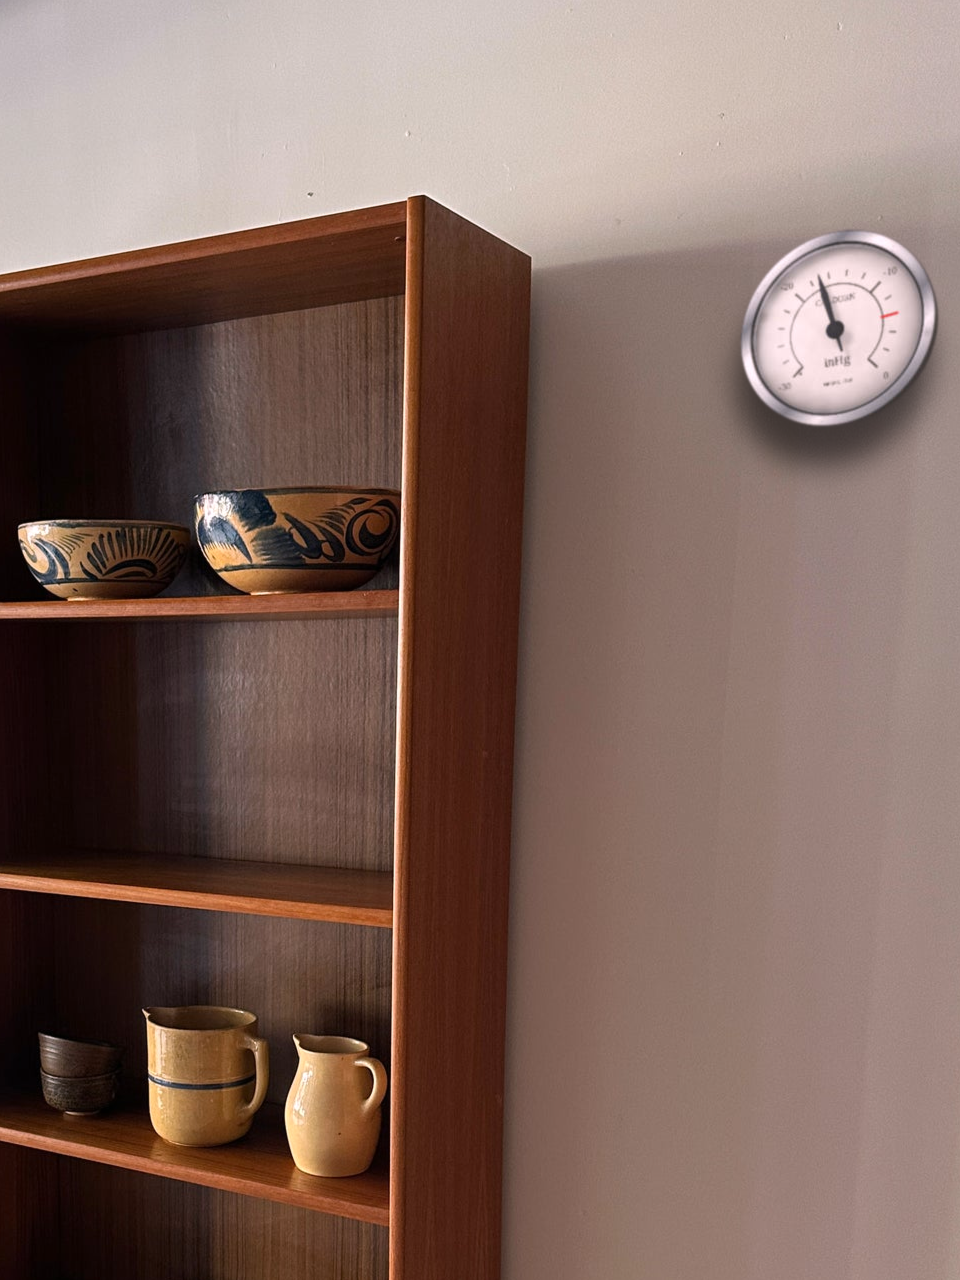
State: -17 inHg
